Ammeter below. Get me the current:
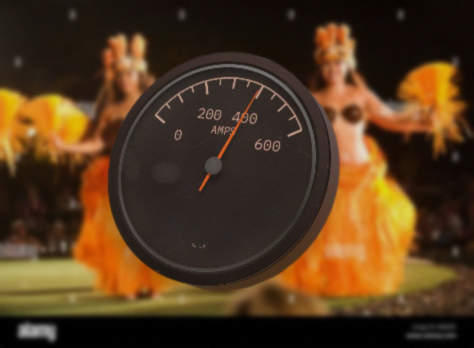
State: 400 A
